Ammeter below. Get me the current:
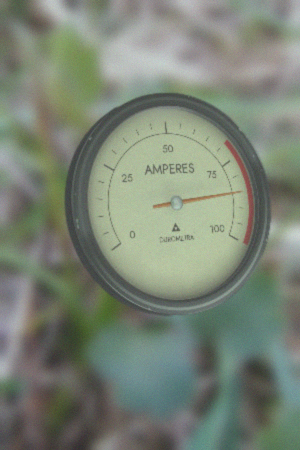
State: 85 A
